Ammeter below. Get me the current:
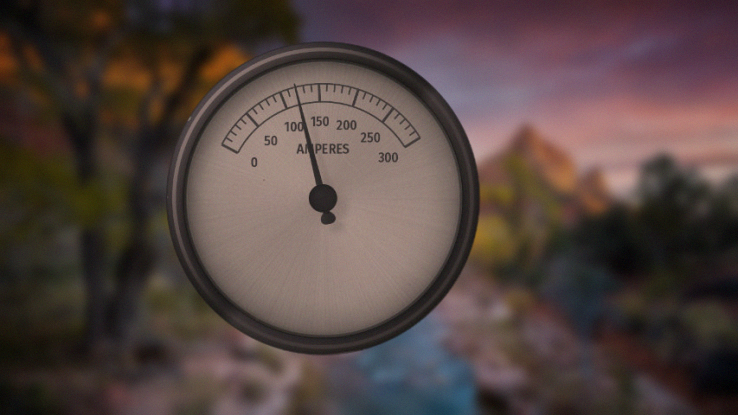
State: 120 A
